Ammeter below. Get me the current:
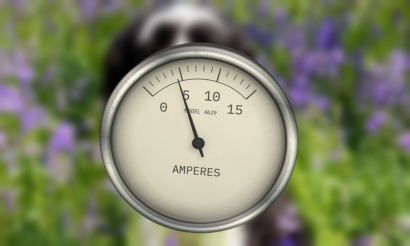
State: 4.5 A
